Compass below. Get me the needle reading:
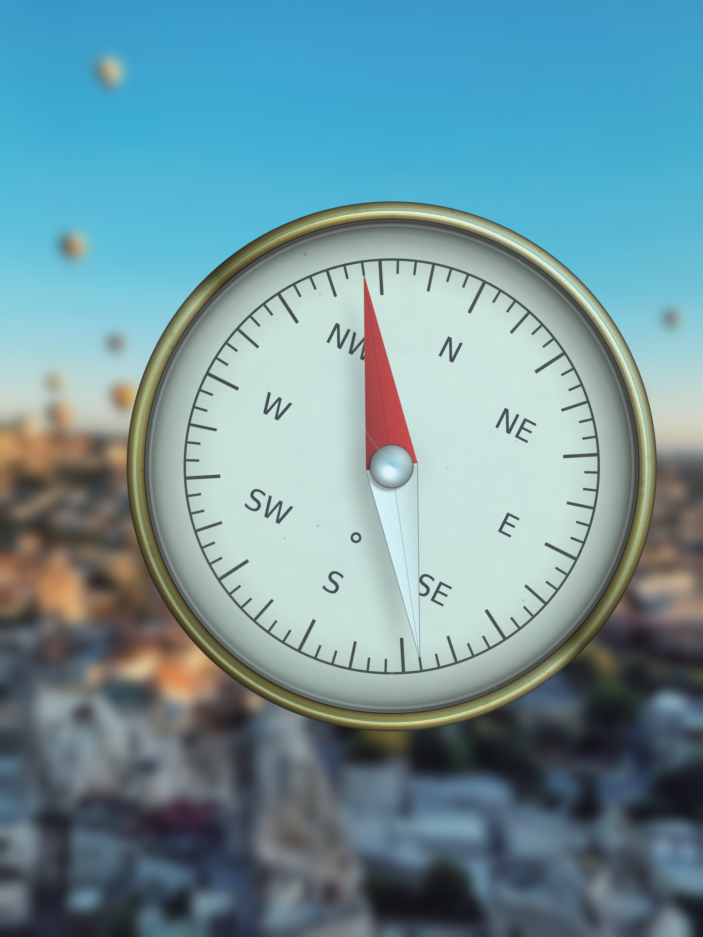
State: 325 °
